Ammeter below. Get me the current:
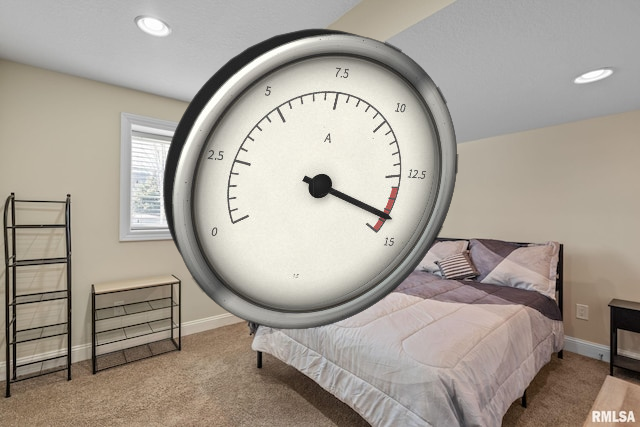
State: 14.25 A
